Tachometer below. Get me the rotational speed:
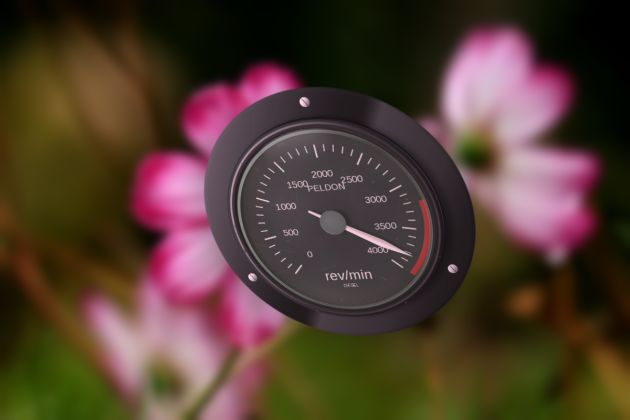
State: 3800 rpm
